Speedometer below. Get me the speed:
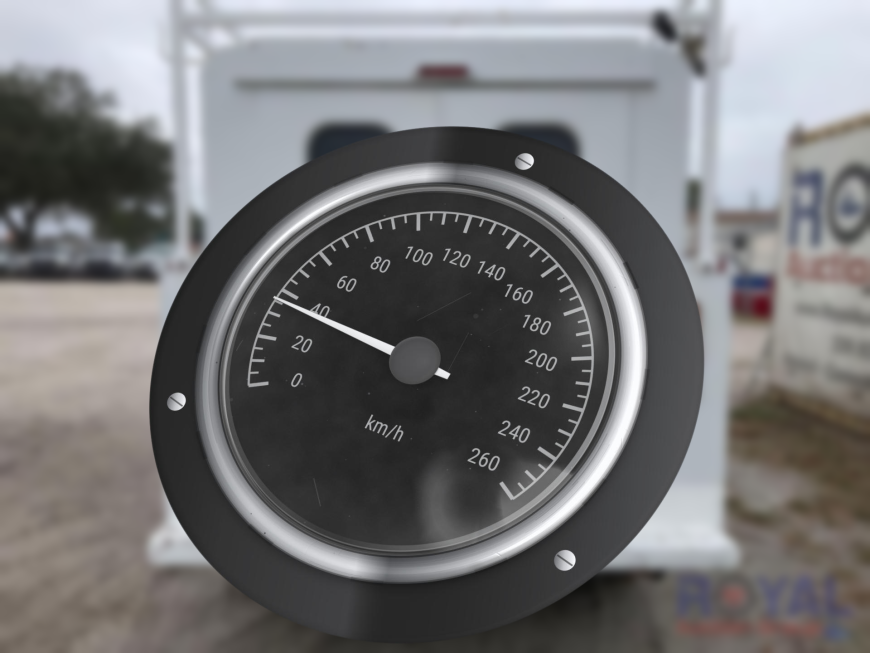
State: 35 km/h
